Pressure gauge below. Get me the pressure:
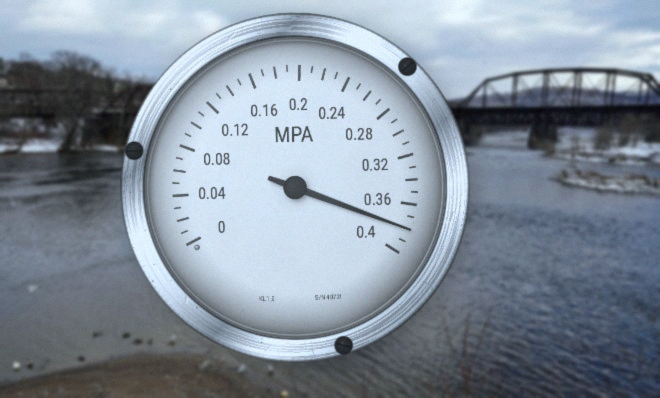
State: 0.38 MPa
